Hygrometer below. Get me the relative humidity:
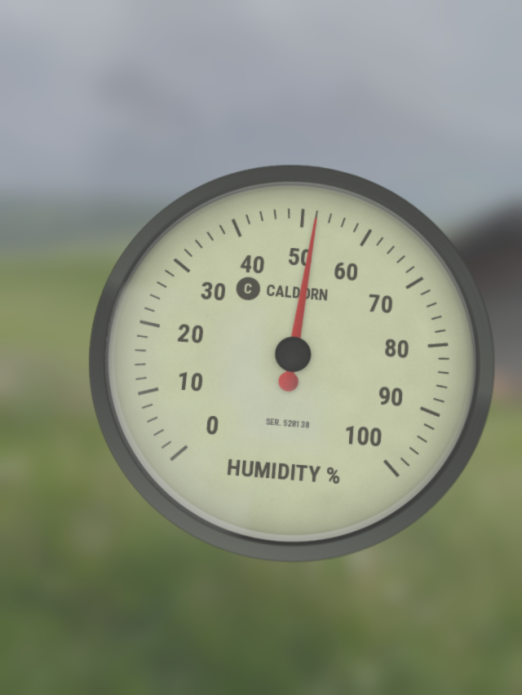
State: 52 %
